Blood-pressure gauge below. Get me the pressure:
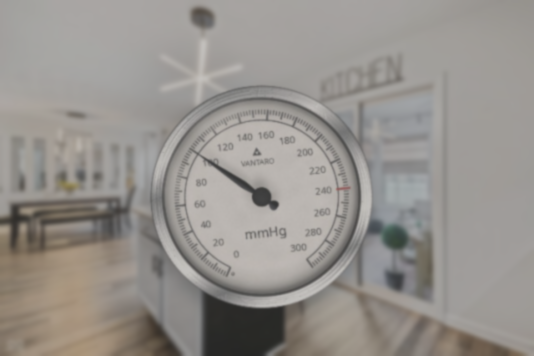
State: 100 mmHg
